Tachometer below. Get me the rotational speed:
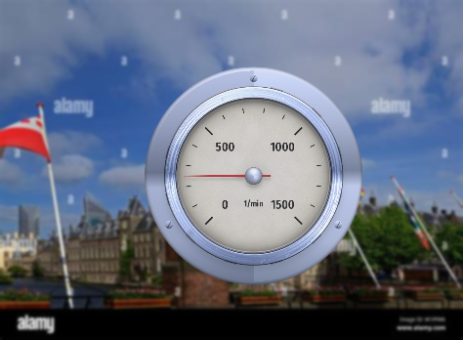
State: 250 rpm
